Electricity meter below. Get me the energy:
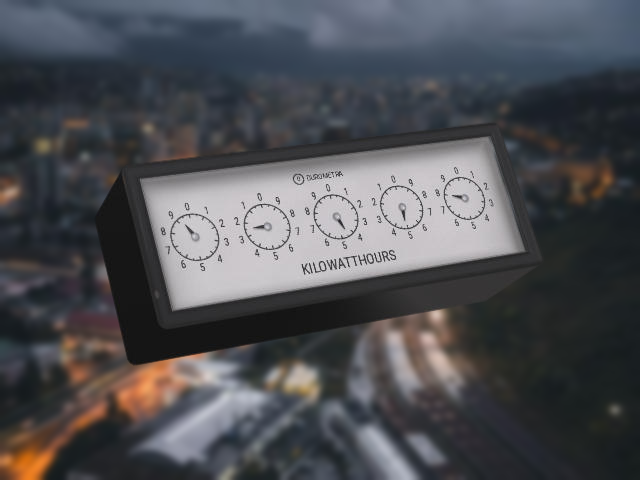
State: 92448 kWh
